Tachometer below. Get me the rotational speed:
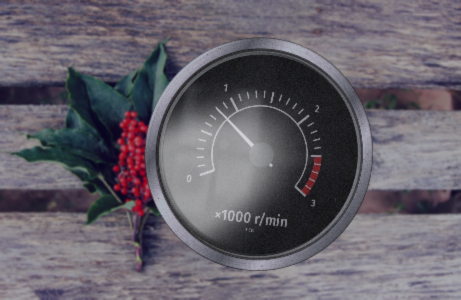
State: 800 rpm
